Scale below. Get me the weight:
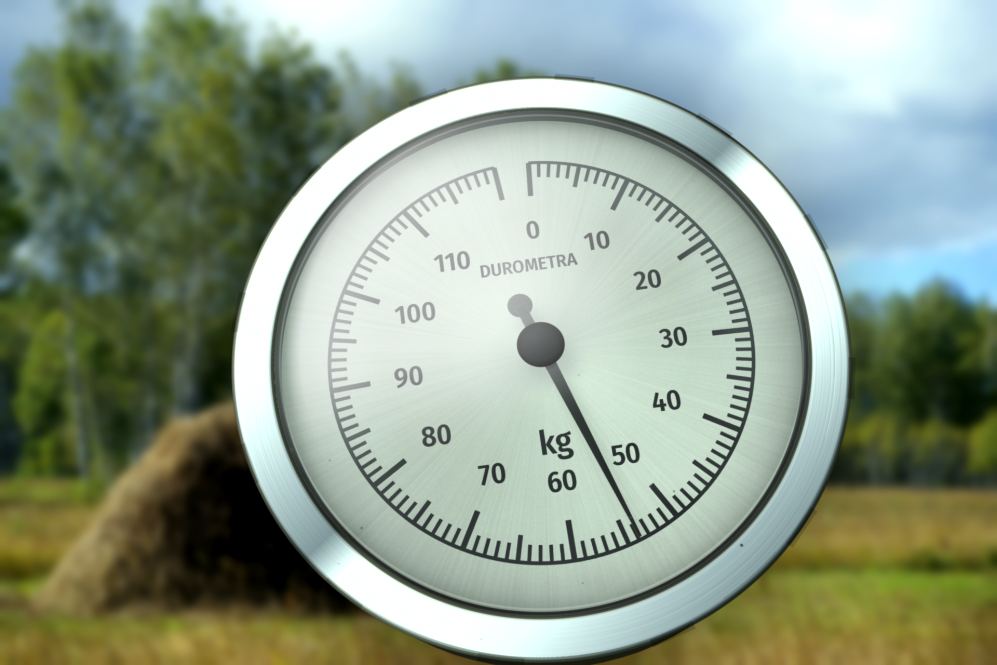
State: 54 kg
